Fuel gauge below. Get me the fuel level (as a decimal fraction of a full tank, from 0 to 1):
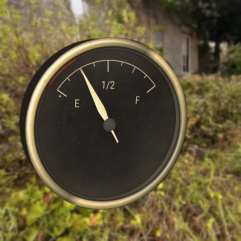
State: 0.25
